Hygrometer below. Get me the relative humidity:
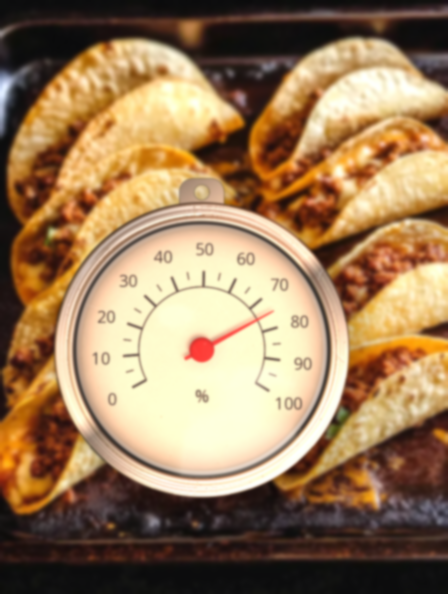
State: 75 %
